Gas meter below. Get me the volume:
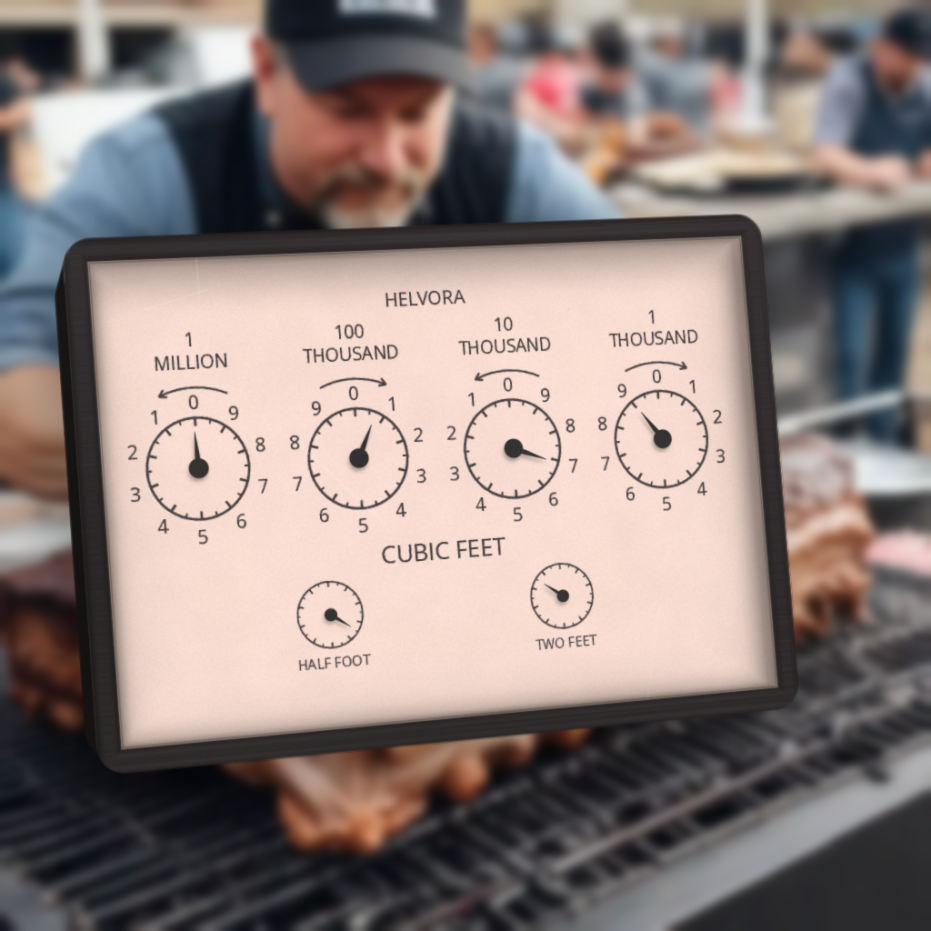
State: 6900 ft³
